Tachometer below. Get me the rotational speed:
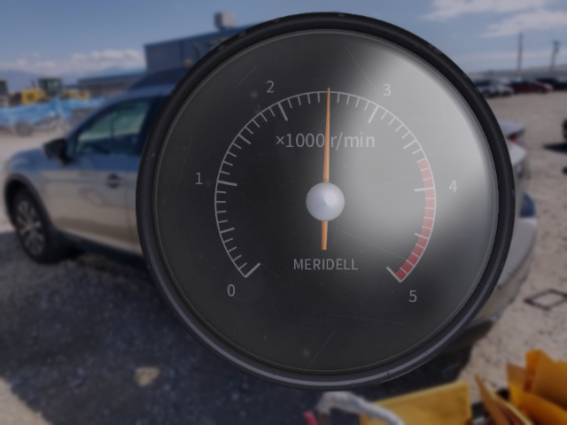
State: 2500 rpm
